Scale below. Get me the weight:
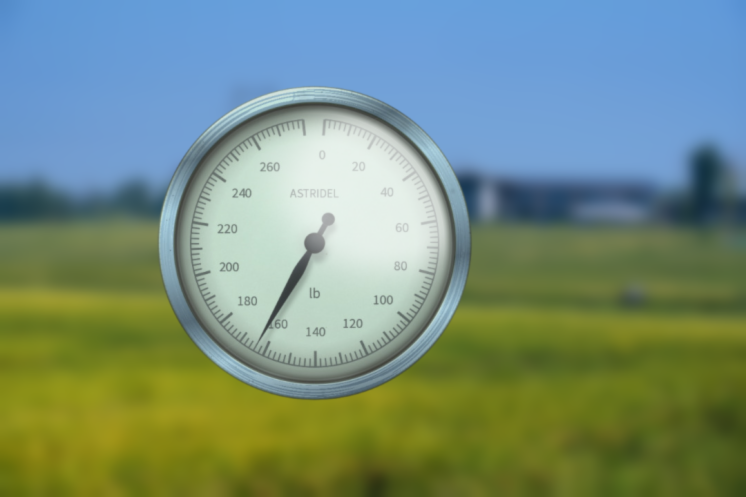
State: 164 lb
